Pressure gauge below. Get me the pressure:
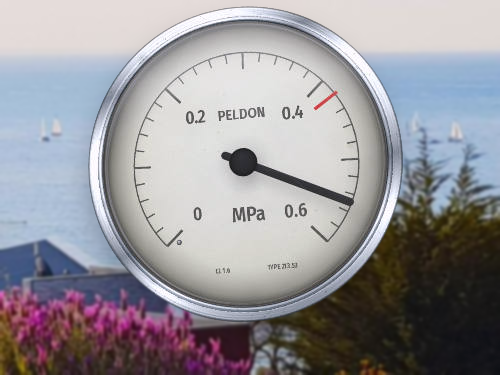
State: 0.55 MPa
